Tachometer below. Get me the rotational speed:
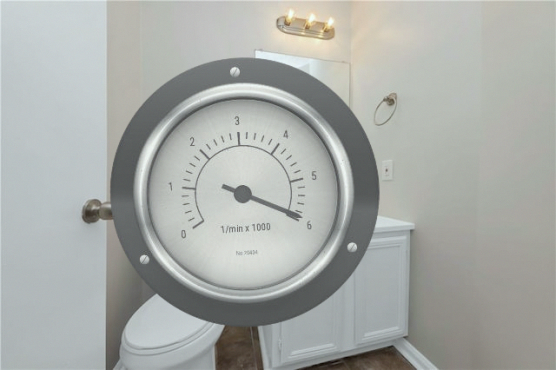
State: 5900 rpm
